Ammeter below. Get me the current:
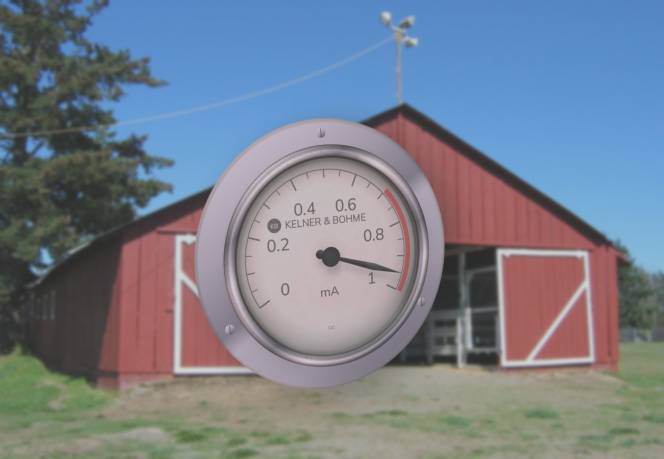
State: 0.95 mA
